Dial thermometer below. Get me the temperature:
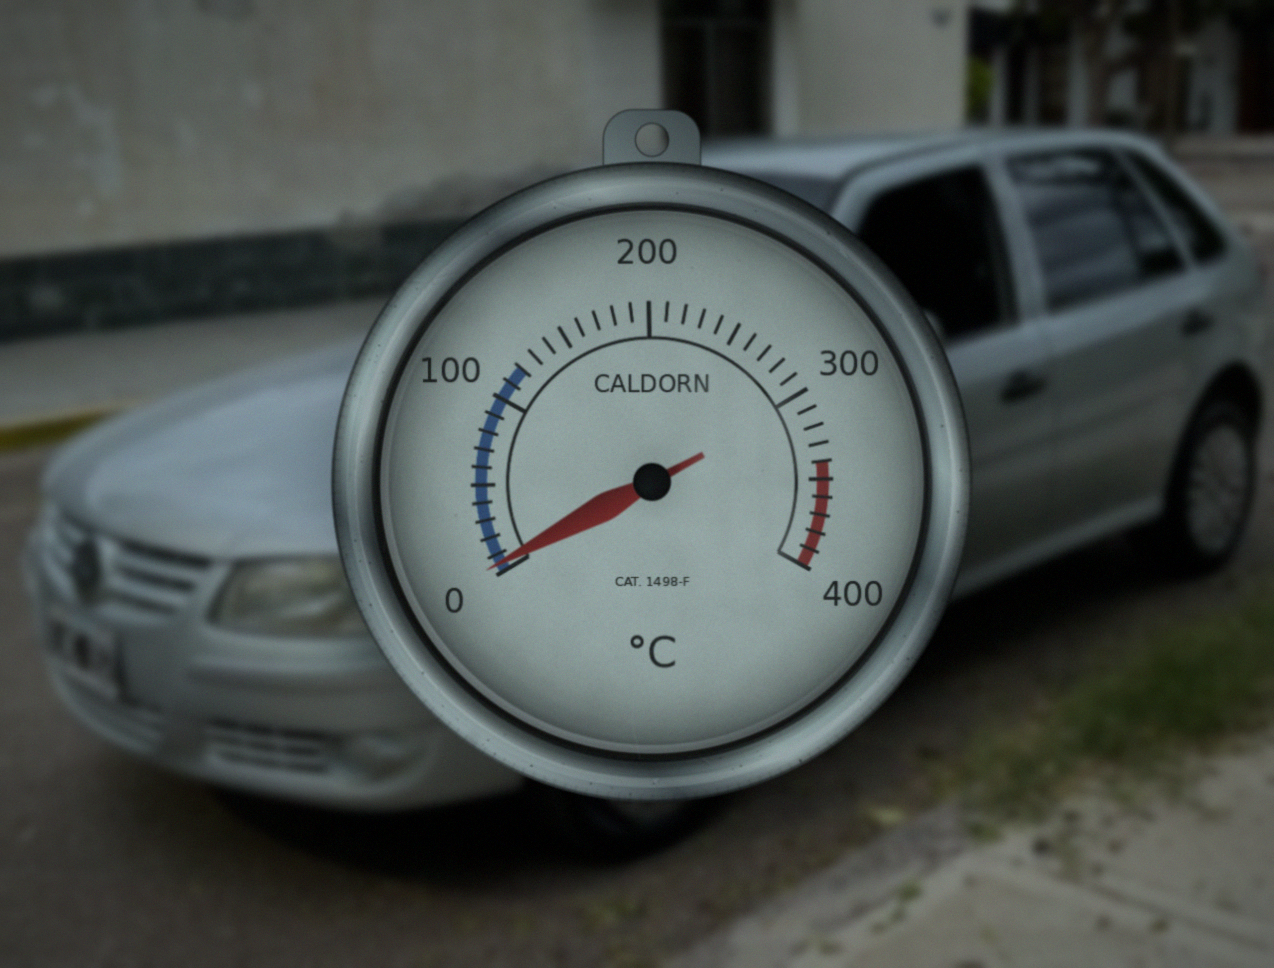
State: 5 °C
